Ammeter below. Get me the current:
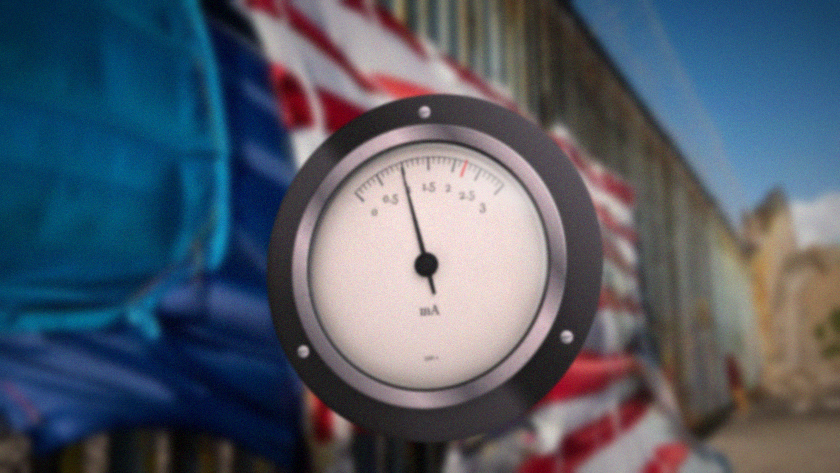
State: 1 mA
